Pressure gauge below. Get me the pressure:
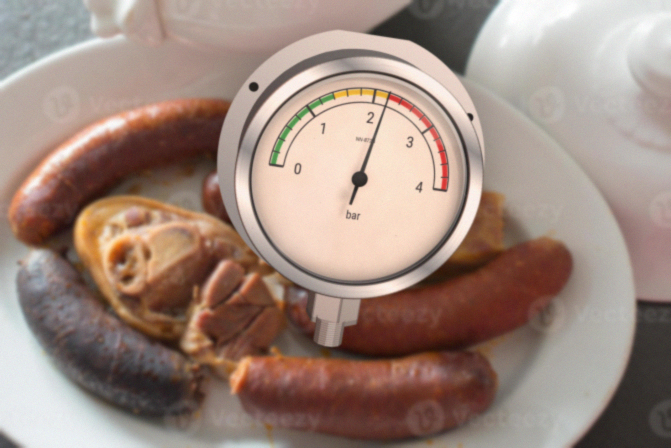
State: 2.2 bar
